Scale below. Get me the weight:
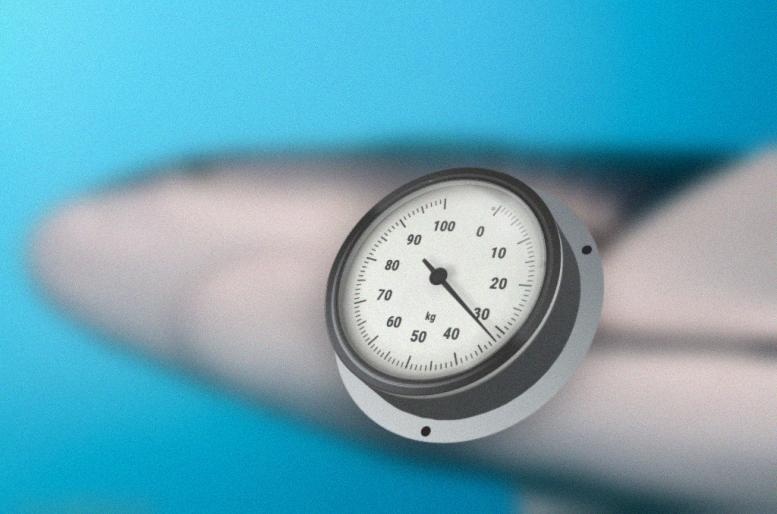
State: 32 kg
